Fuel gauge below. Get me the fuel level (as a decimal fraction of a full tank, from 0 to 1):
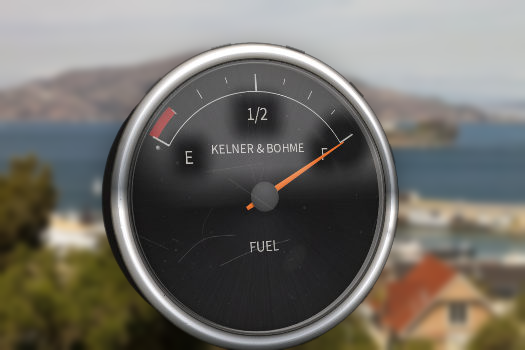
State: 1
